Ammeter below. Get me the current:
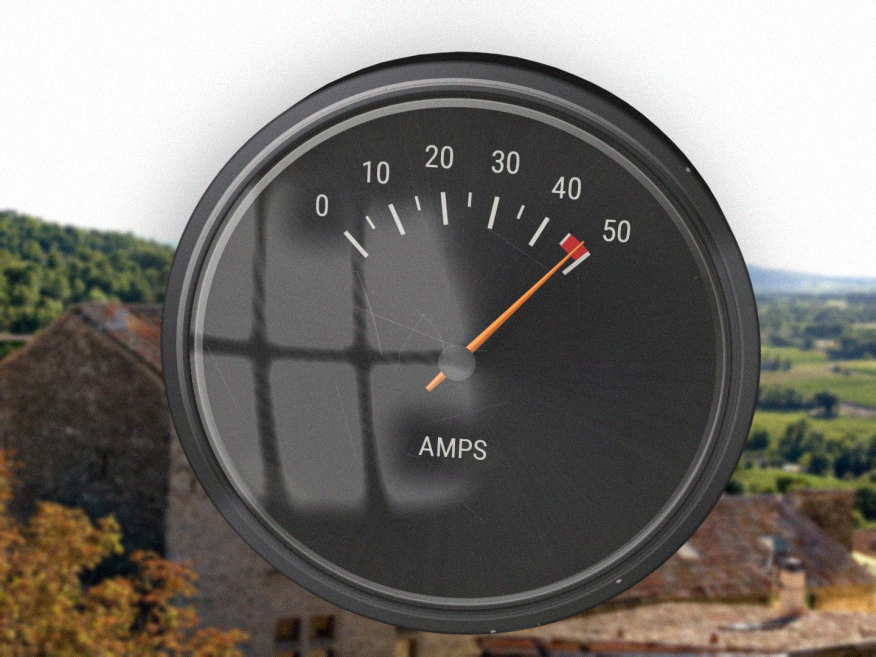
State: 47.5 A
